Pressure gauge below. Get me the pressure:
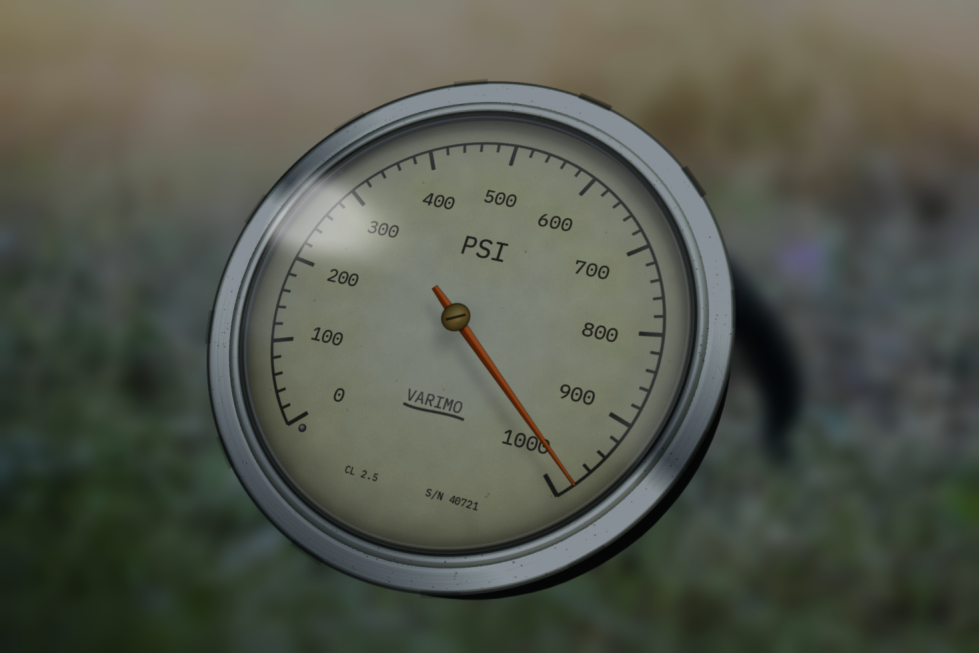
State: 980 psi
